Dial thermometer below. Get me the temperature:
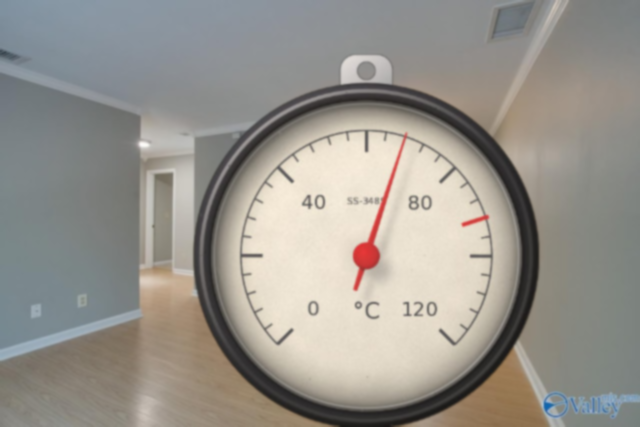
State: 68 °C
